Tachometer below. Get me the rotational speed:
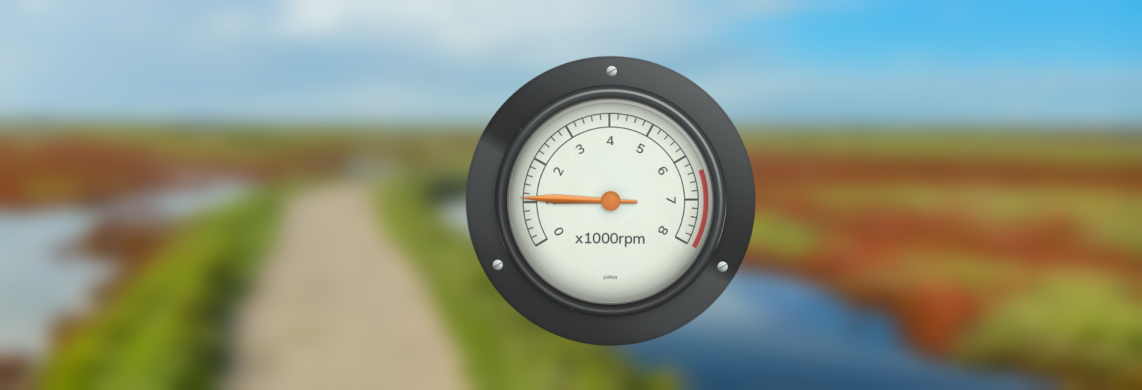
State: 1100 rpm
